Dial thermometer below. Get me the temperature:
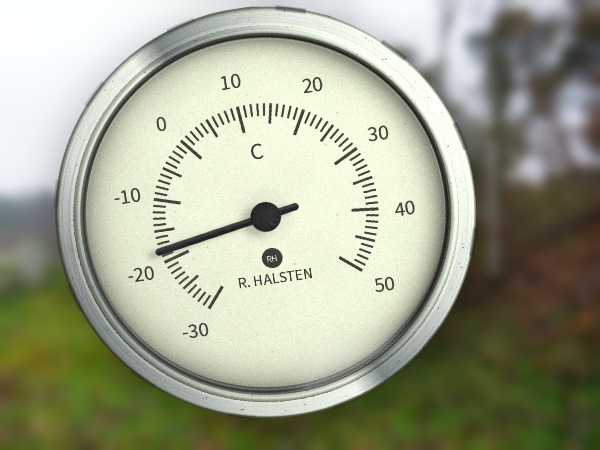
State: -18 °C
